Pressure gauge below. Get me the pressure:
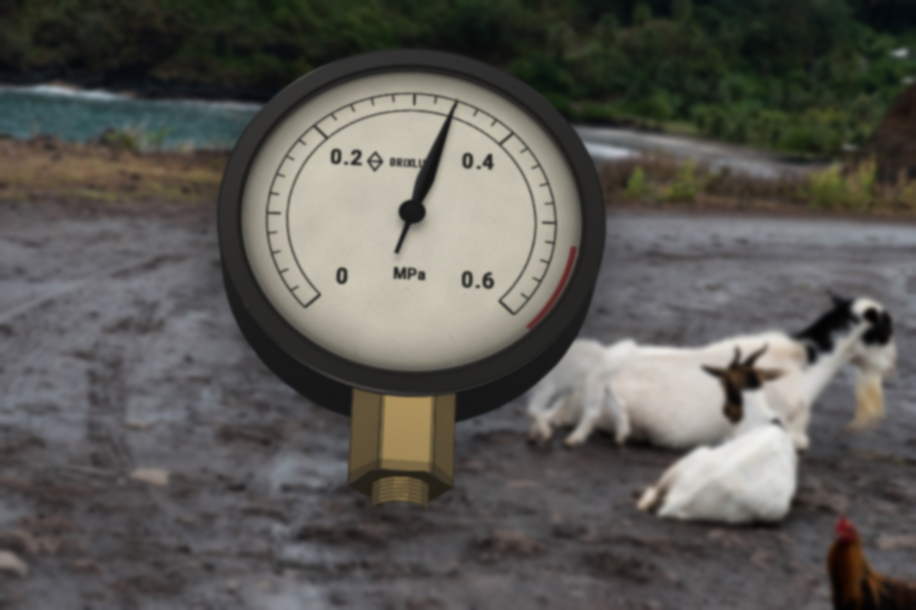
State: 0.34 MPa
